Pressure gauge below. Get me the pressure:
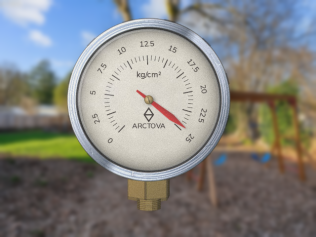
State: 24.5 kg/cm²
